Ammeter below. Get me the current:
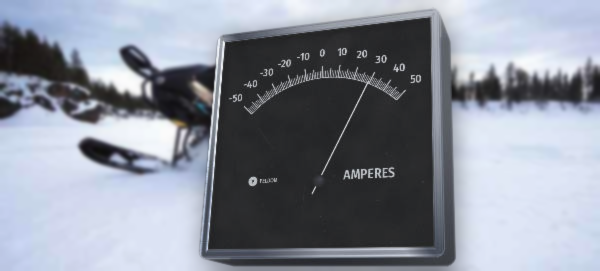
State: 30 A
